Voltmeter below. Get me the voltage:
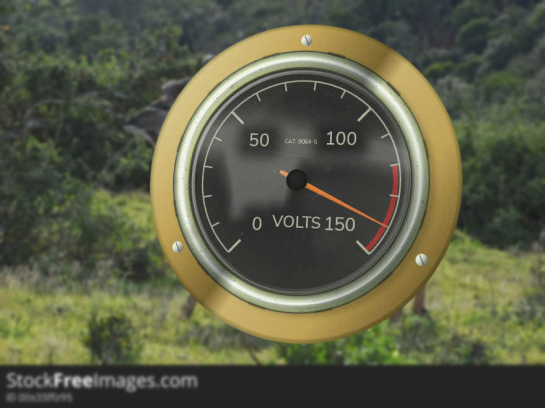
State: 140 V
